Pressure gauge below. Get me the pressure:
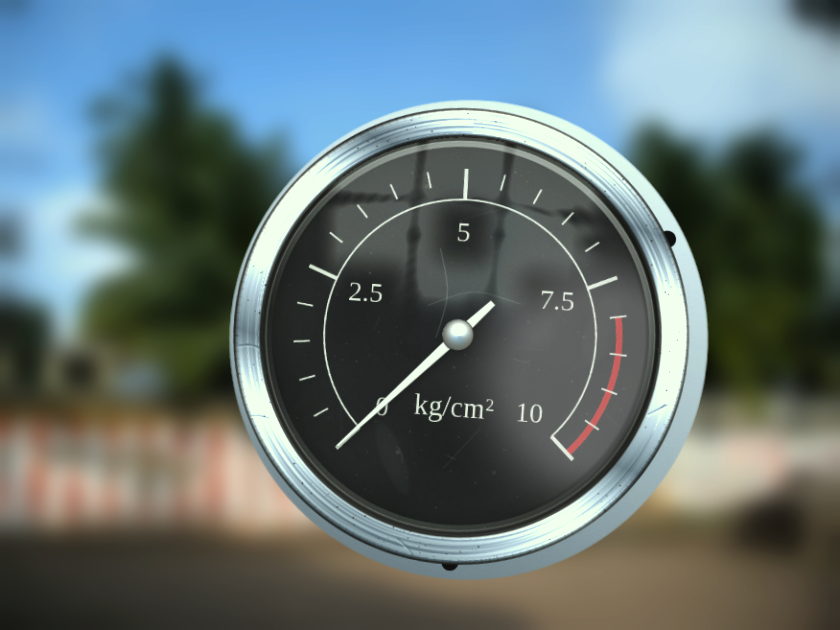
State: 0 kg/cm²
